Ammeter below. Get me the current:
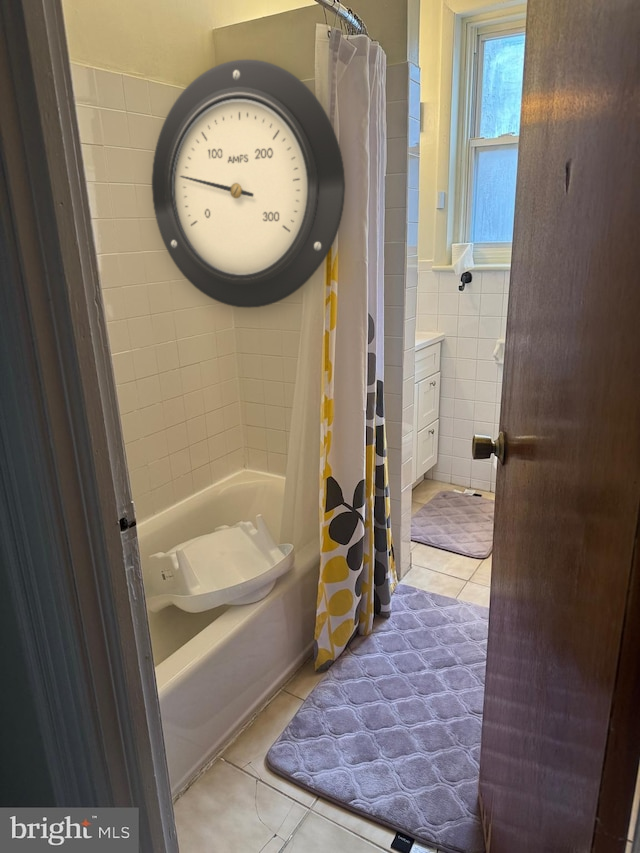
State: 50 A
